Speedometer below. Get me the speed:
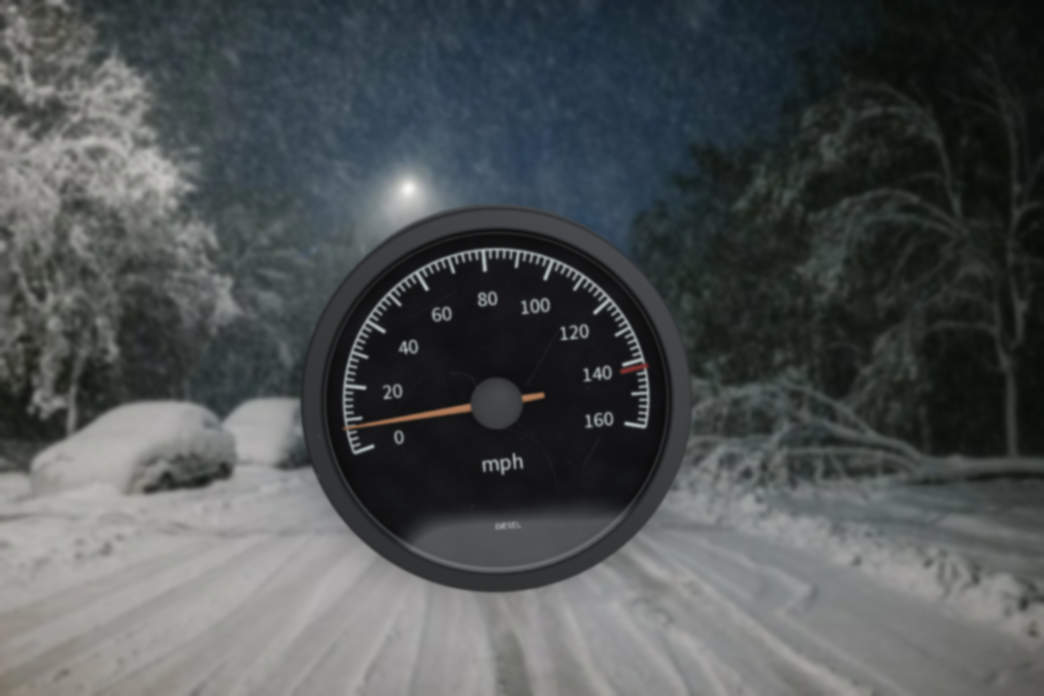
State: 8 mph
